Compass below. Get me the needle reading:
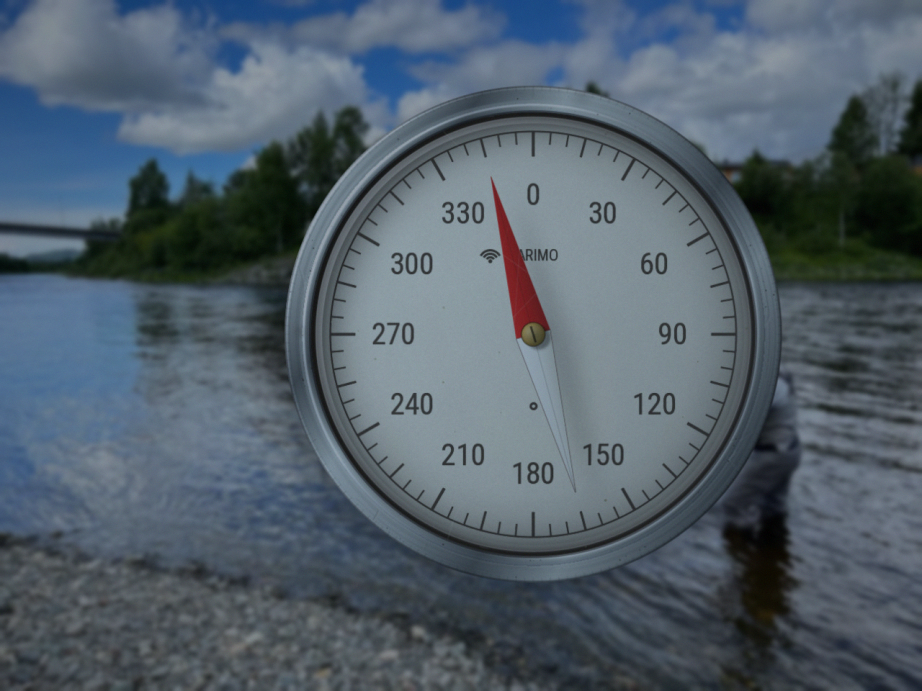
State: 345 °
